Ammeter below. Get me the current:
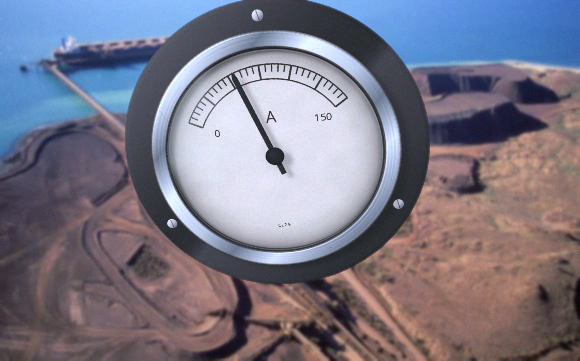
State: 55 A
